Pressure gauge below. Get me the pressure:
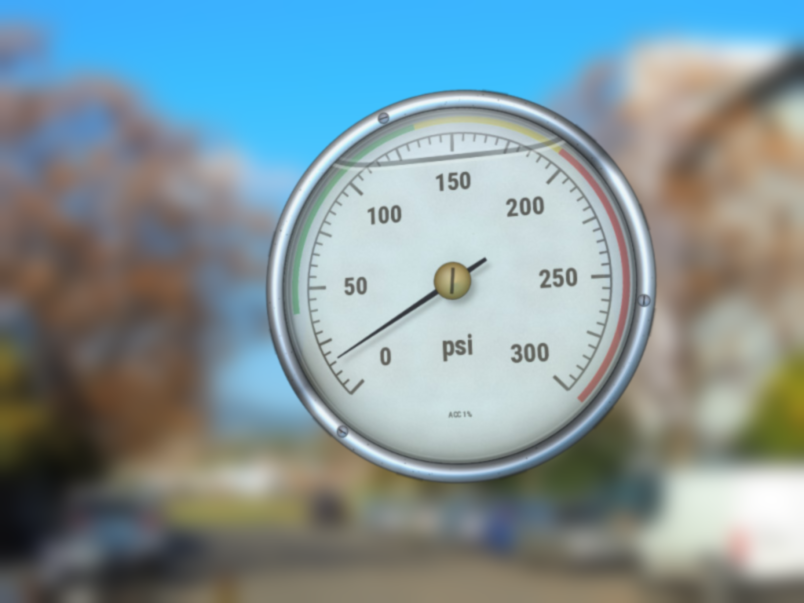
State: 15 psi
